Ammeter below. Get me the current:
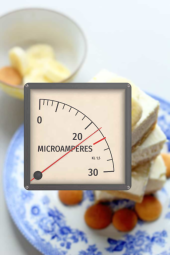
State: 22 µA
